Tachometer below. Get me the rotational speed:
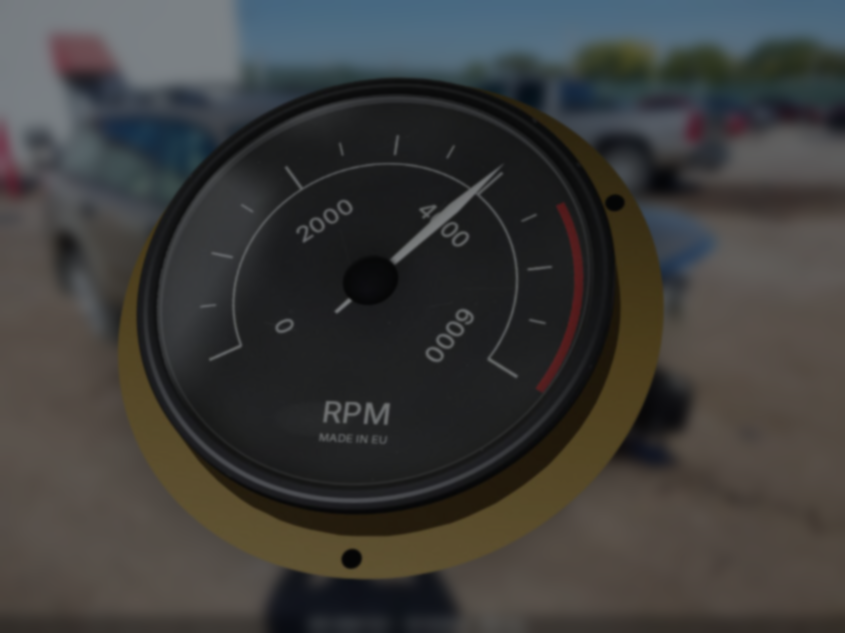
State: 4000 rpm
